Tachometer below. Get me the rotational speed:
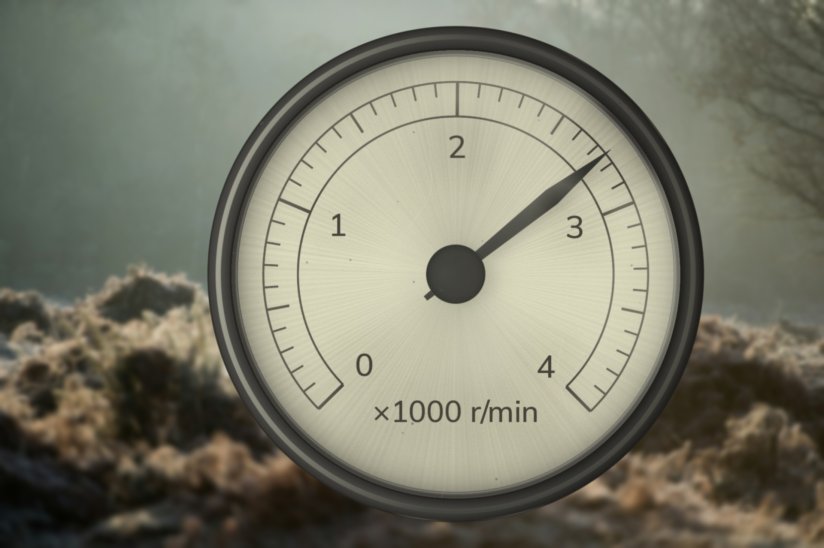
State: 2750 rpm
